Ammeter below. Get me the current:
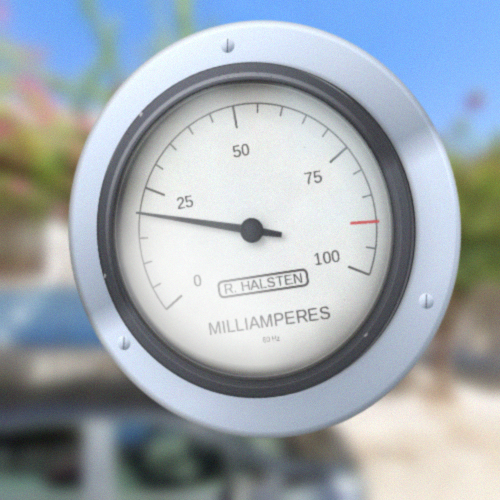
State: 20 mA
